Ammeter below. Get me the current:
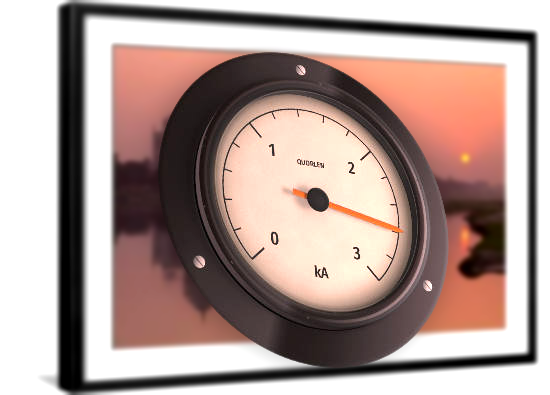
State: 2.6 kA
